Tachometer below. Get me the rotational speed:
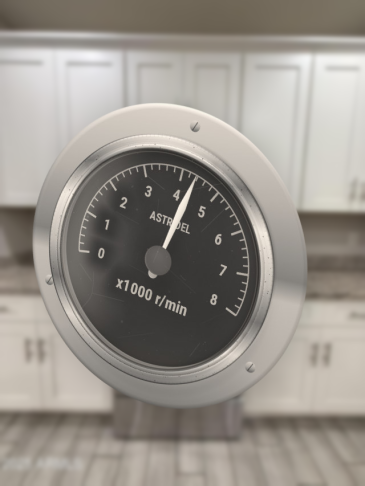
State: 4400 rpm
